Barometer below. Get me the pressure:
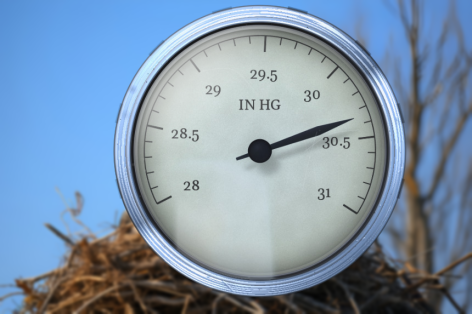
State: 30.35 inHg
